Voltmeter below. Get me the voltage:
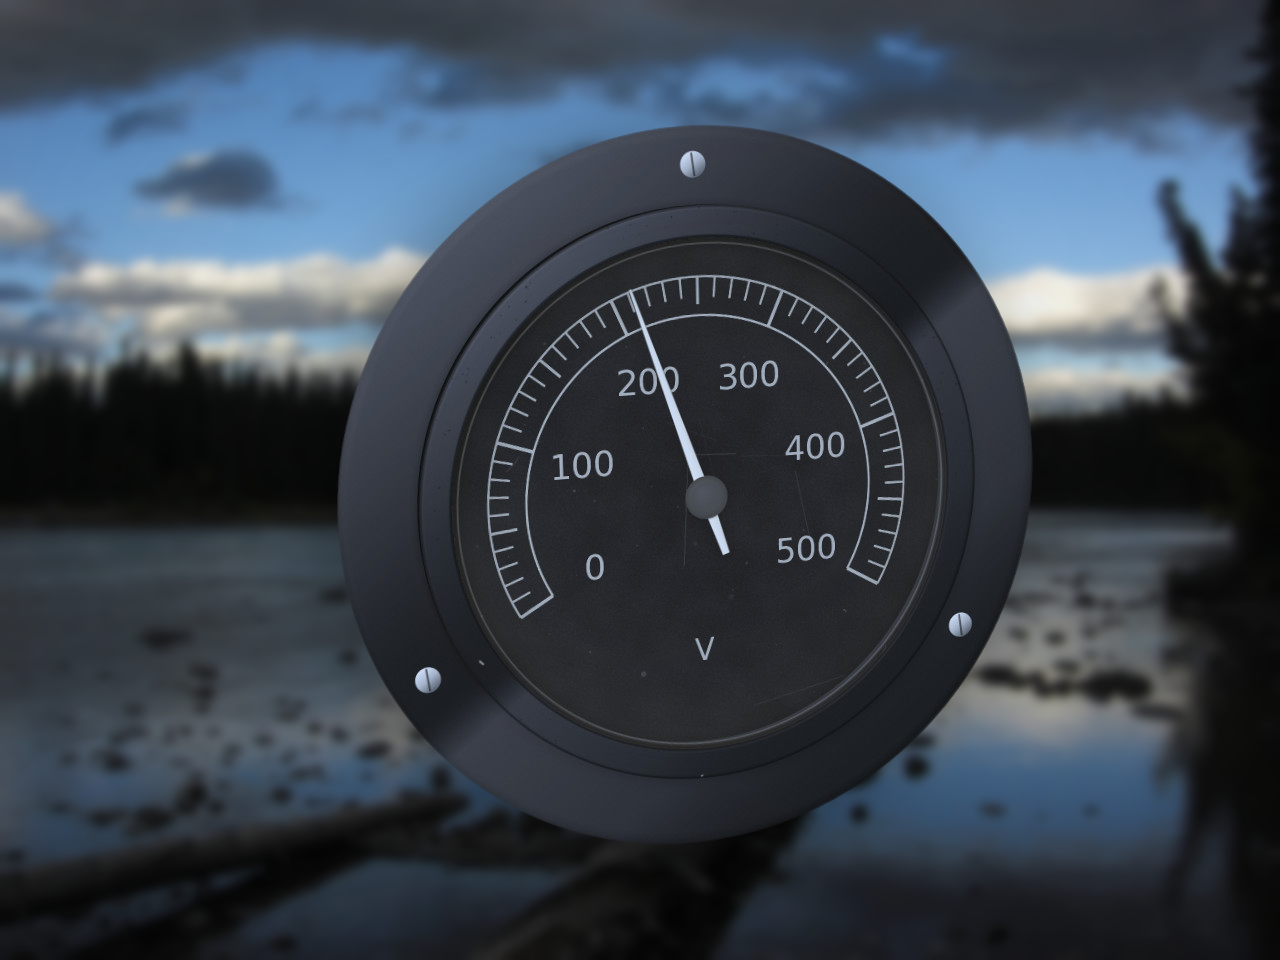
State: 210 V
